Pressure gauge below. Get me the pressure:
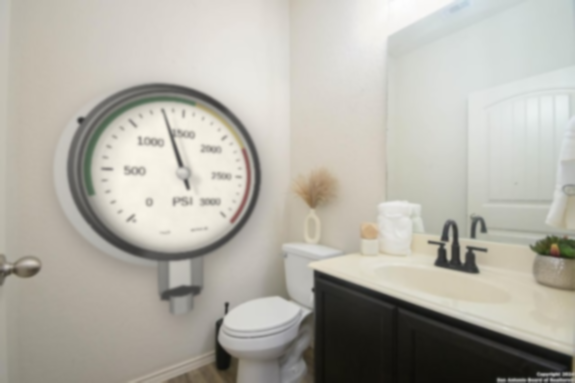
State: 1300 psi
